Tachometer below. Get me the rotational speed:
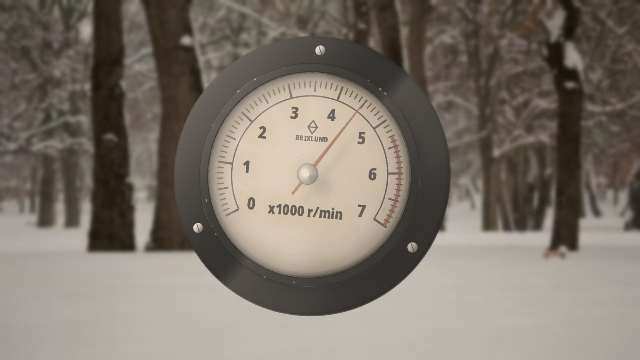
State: 4500 rpm
